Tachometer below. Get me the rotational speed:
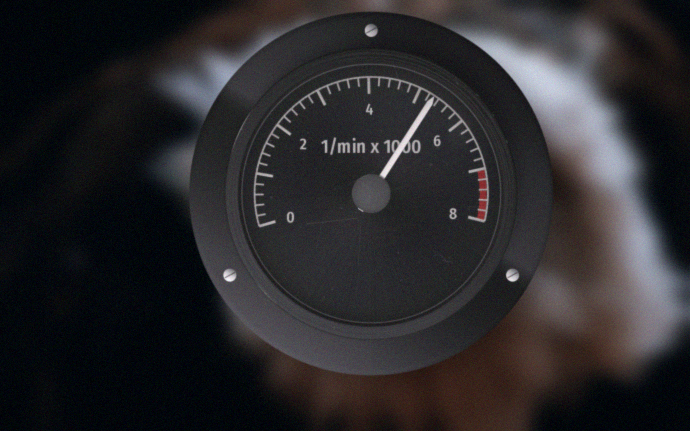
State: 5300 rpm
